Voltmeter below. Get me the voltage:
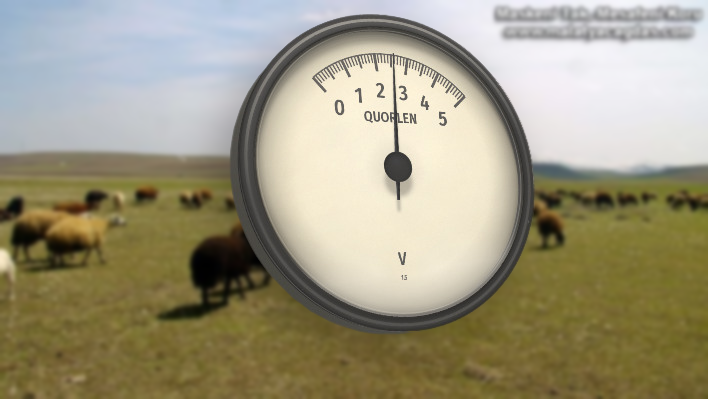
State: 2.5 V
